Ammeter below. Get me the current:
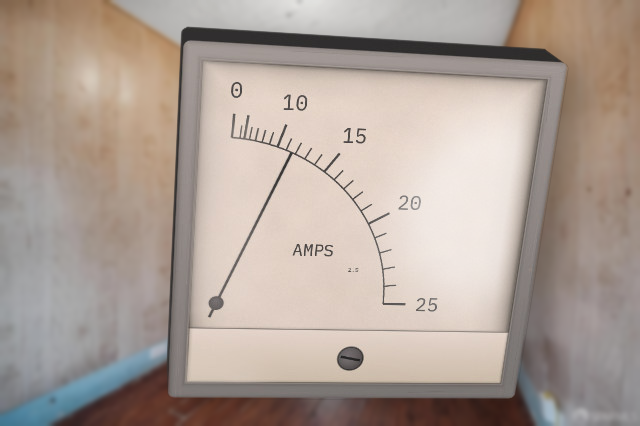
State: 11.5 A
